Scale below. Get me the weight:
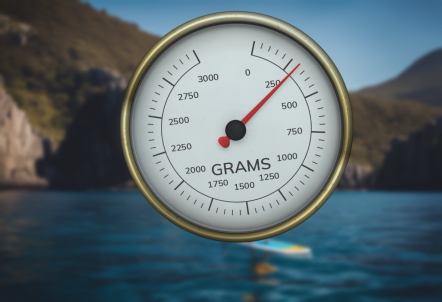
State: 300 g
